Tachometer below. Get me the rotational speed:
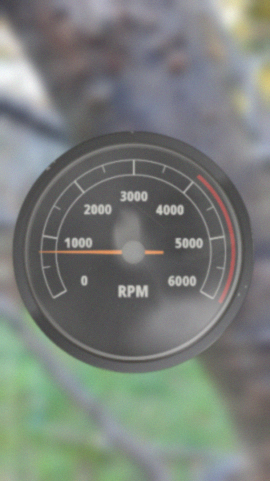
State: 750 rpm
